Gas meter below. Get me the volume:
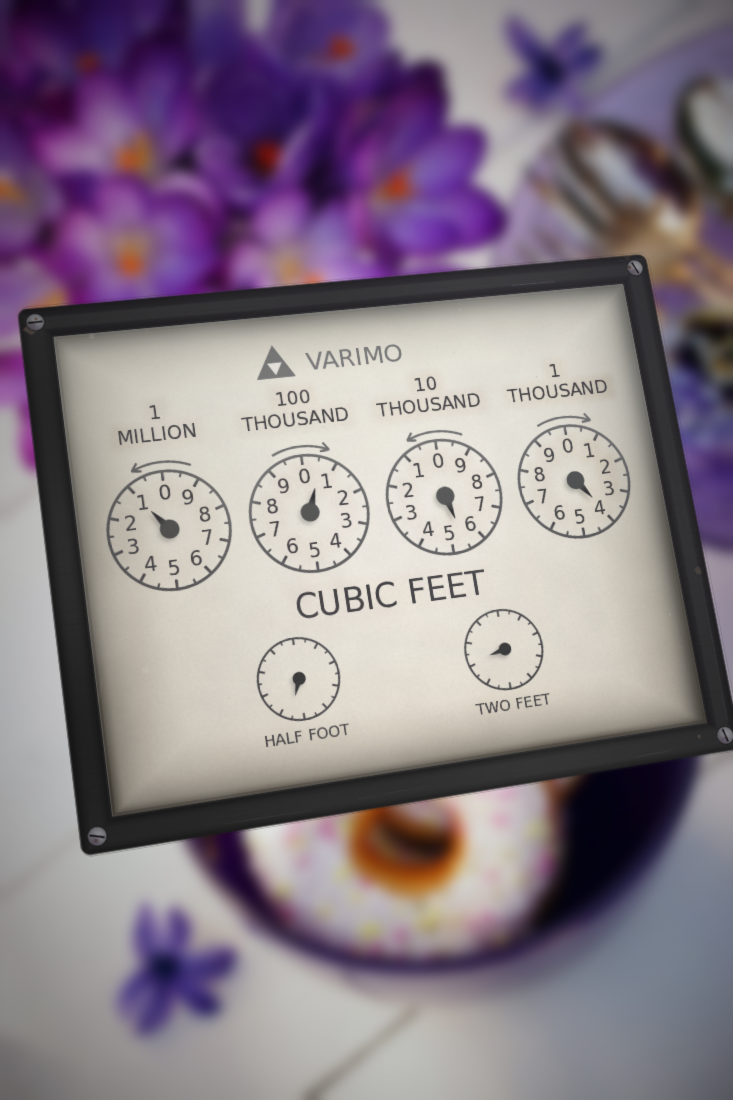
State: 105400 ft³
